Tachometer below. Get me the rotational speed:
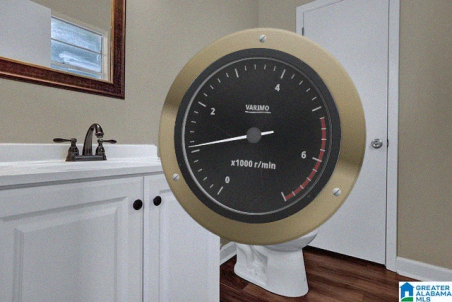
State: 1100 rpm
